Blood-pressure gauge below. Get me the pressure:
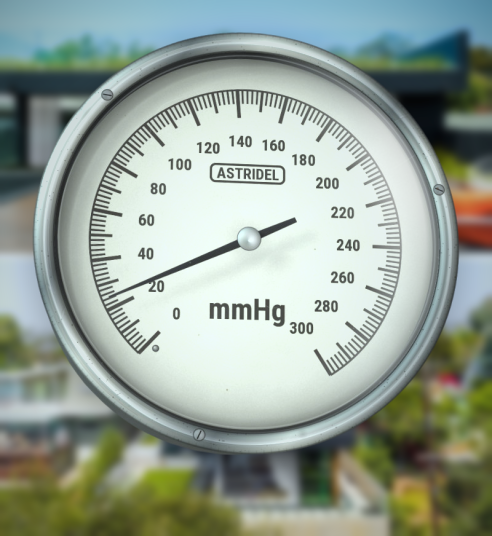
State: 24 mmHg
